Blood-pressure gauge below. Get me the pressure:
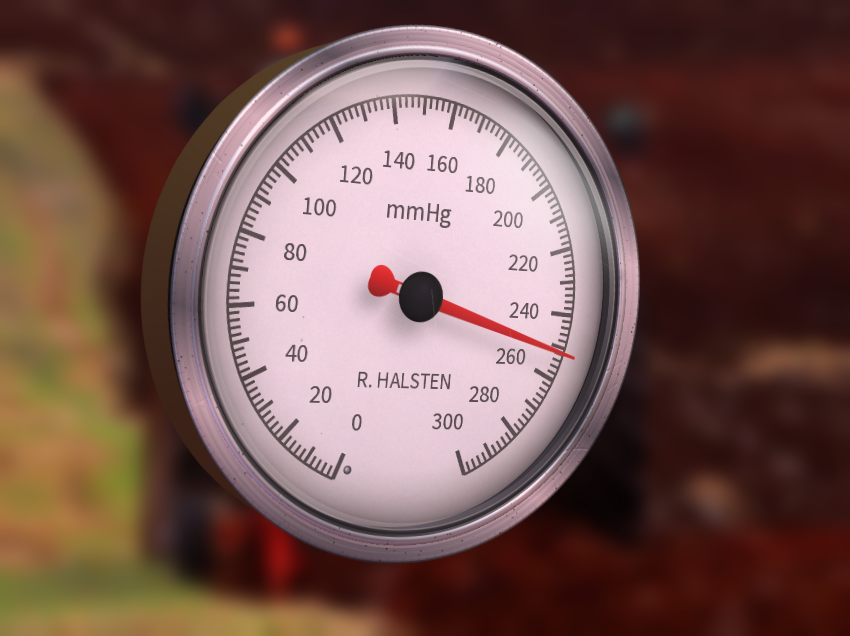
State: 252 mmHg
